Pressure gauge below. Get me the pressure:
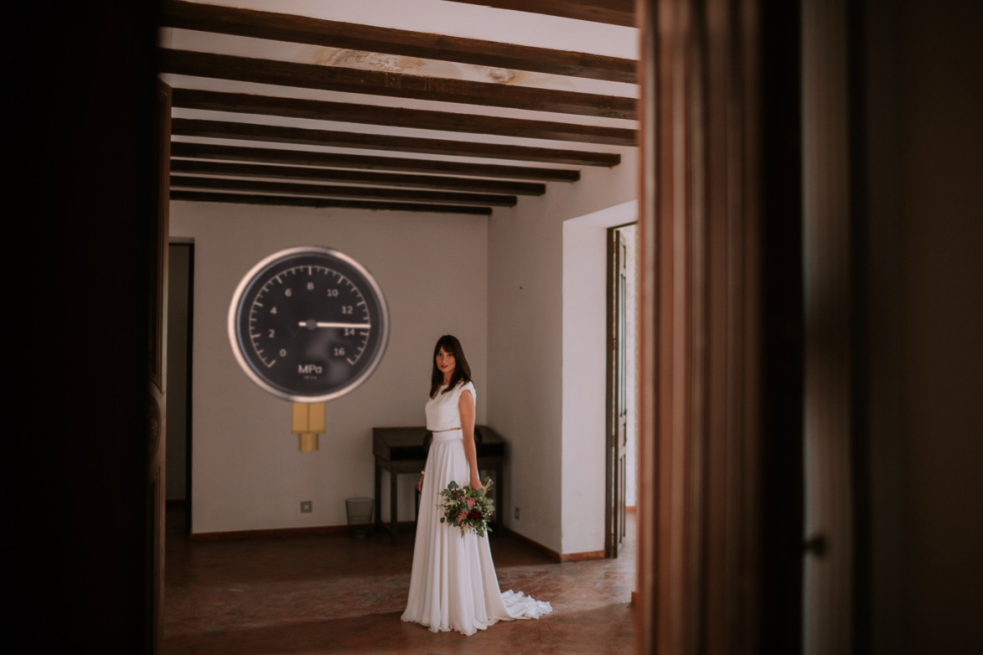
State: 13.5 MPa
